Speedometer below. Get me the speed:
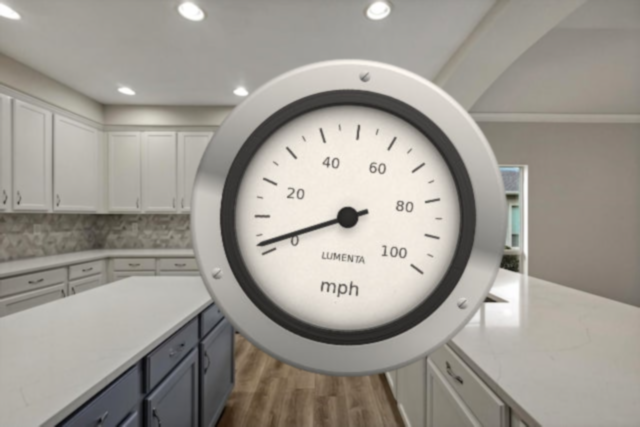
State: 2.5 mph
